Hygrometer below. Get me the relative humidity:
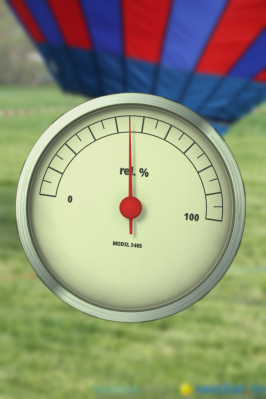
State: 45 %
